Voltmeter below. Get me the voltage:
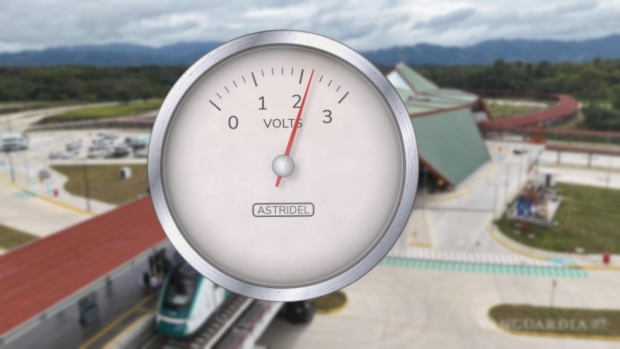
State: 2.2 V
